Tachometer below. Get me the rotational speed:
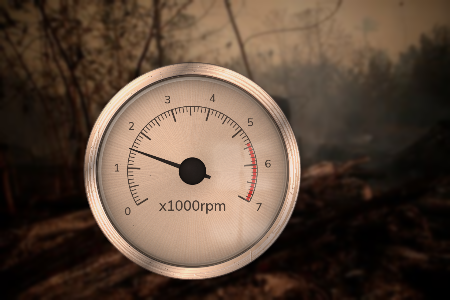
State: 1500 rpm
